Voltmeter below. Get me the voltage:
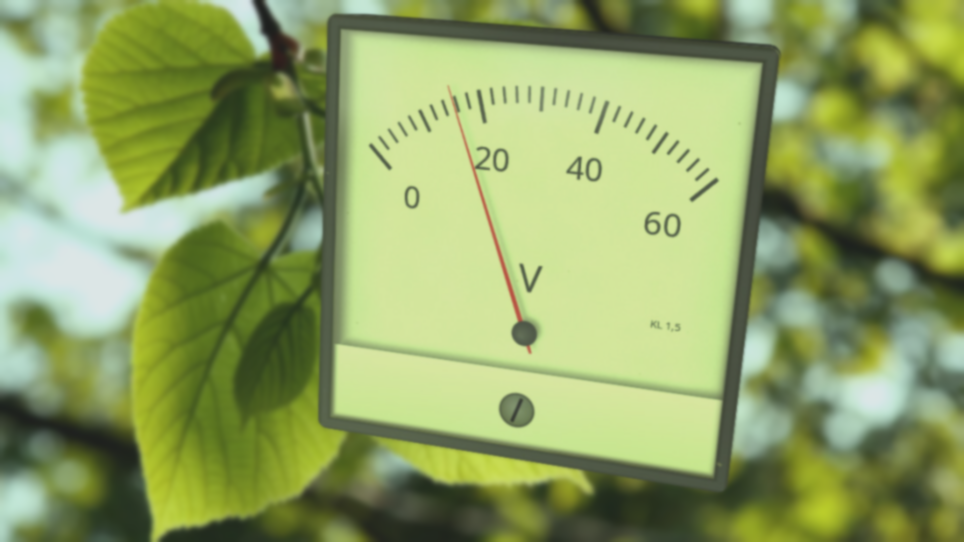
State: 16 V
